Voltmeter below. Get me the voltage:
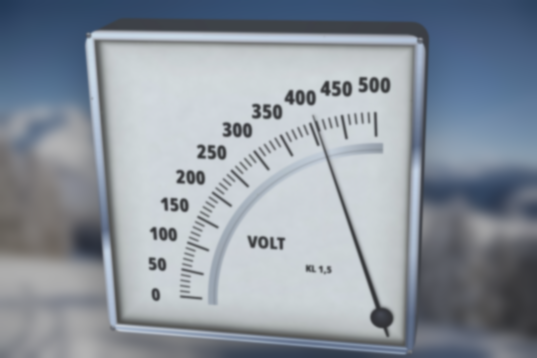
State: 410 V
